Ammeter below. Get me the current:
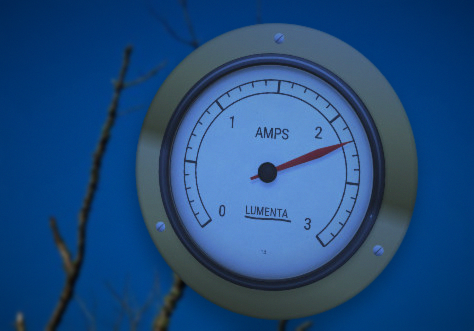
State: 2.2 A
